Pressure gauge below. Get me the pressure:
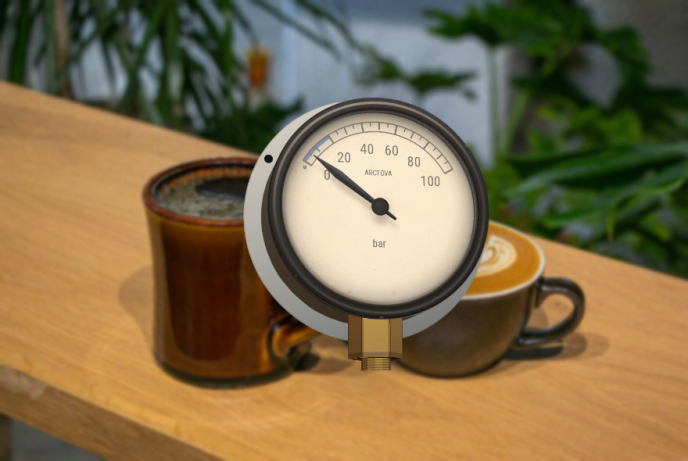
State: 5 bar
